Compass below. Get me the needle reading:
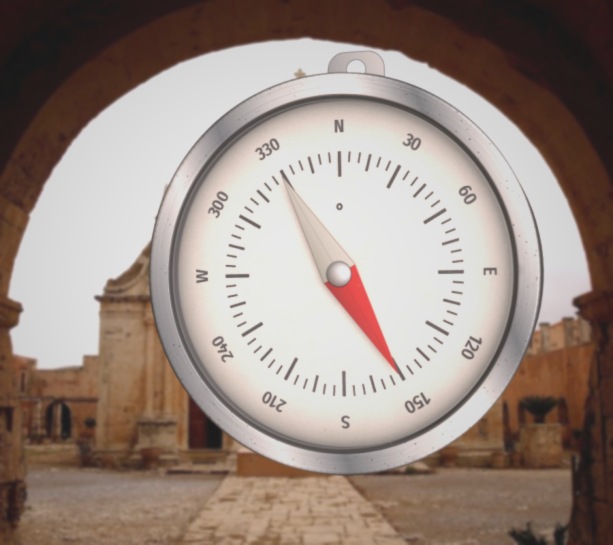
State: 150 °
